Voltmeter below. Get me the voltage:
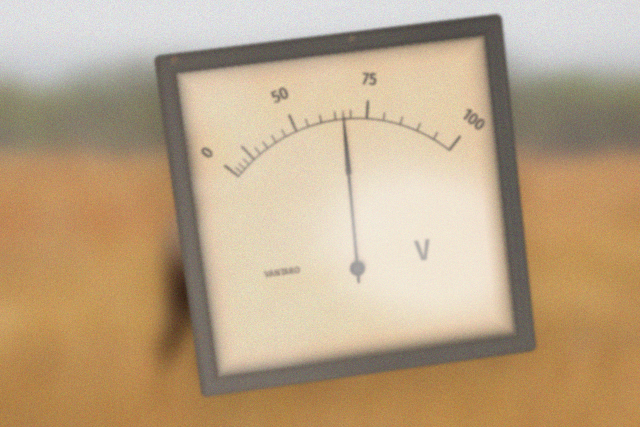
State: 67.5 V
